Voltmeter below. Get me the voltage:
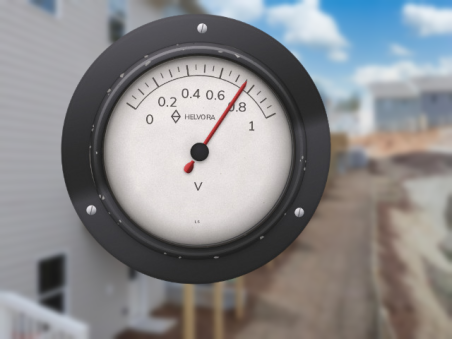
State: 0.75 V
